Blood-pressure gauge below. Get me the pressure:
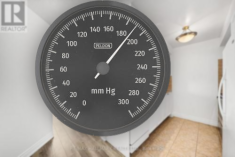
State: 190 mmHg
